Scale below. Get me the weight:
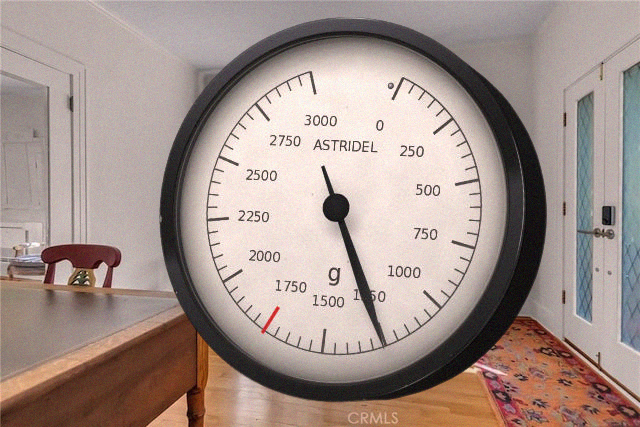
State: 1250 g
